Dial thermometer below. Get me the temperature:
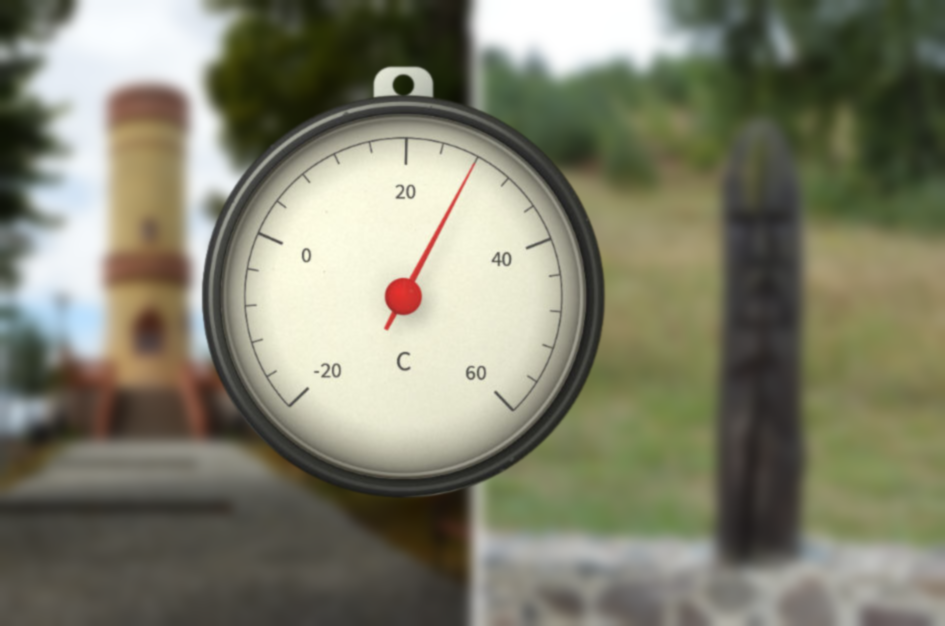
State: 28 °C
